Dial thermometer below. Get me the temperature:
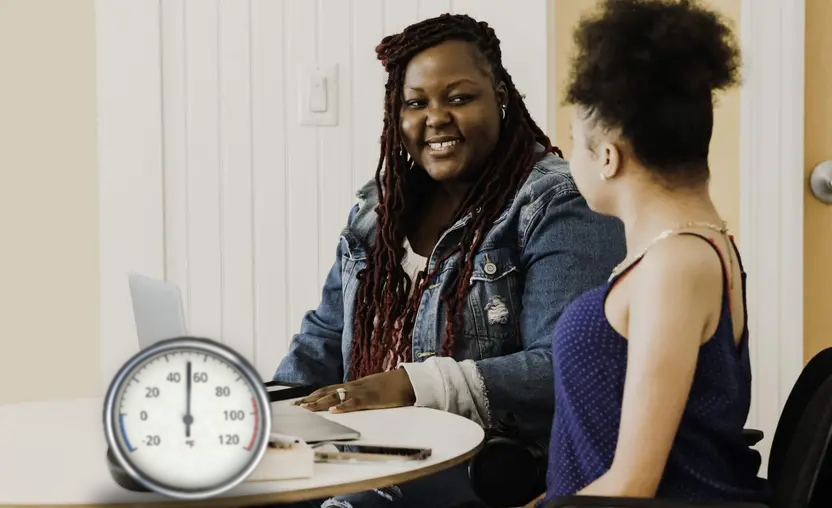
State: 52 °F
